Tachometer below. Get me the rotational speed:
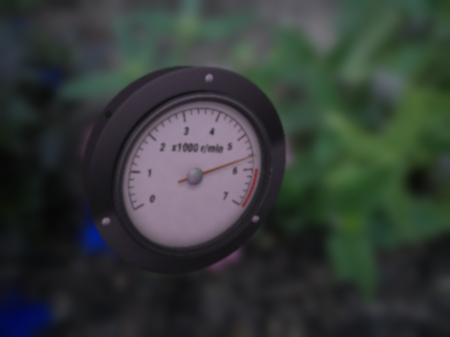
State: 5600 rpm
